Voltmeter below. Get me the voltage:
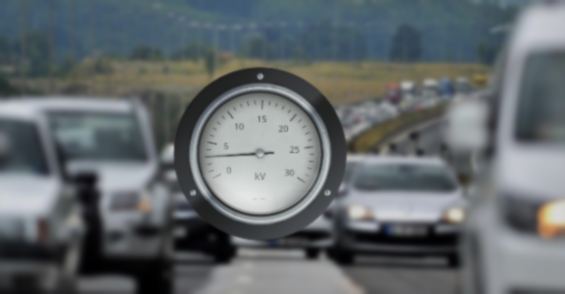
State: 3 kV
